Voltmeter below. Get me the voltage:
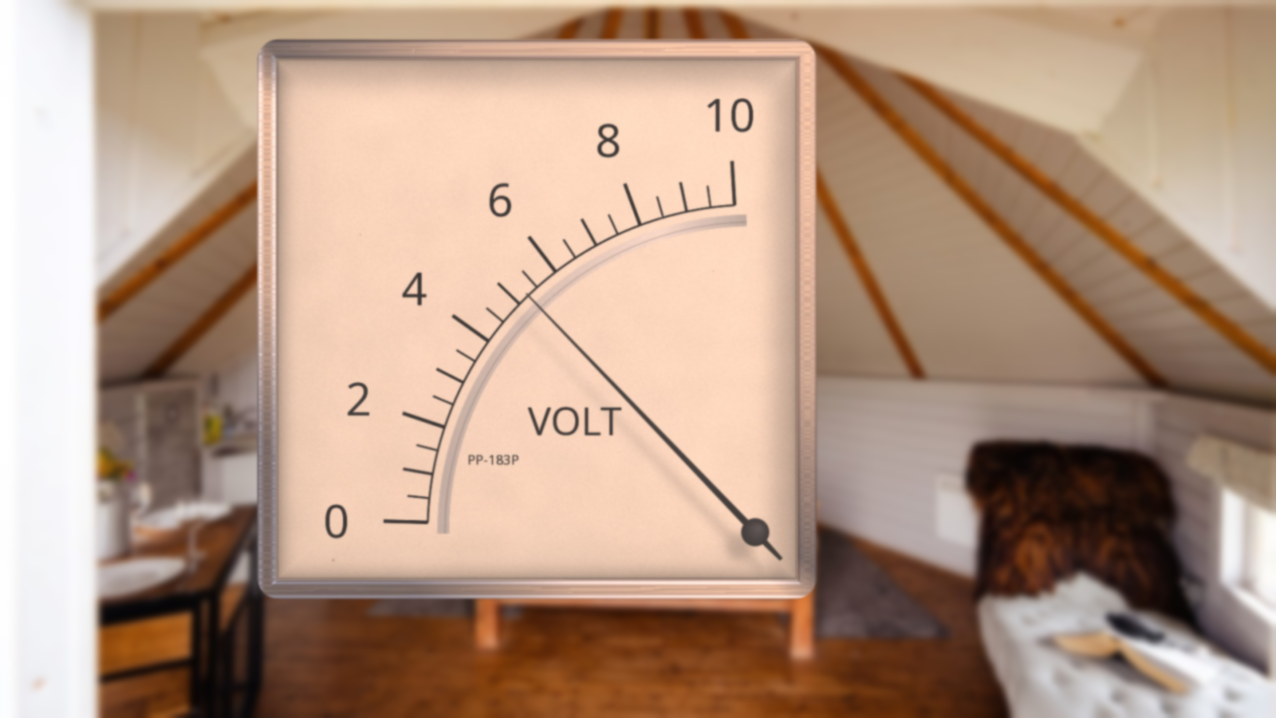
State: 5.25 V
